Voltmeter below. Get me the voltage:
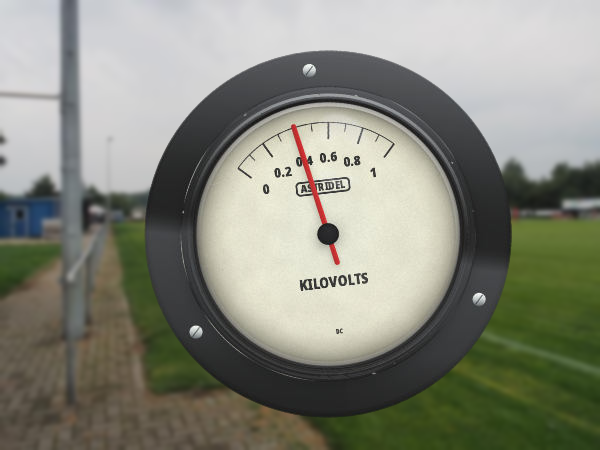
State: 0.4 kV
